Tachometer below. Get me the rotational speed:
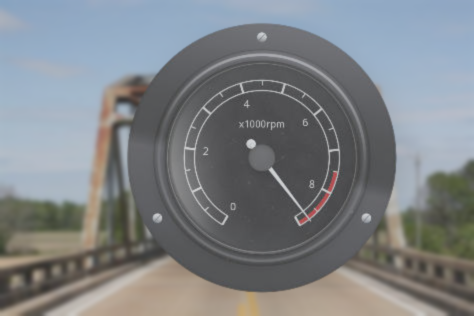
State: 8750 rpm
